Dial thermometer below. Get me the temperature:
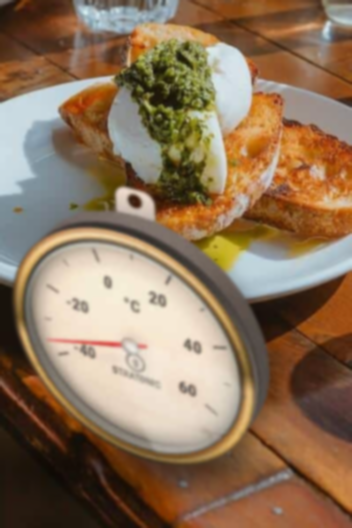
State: -35 °C
